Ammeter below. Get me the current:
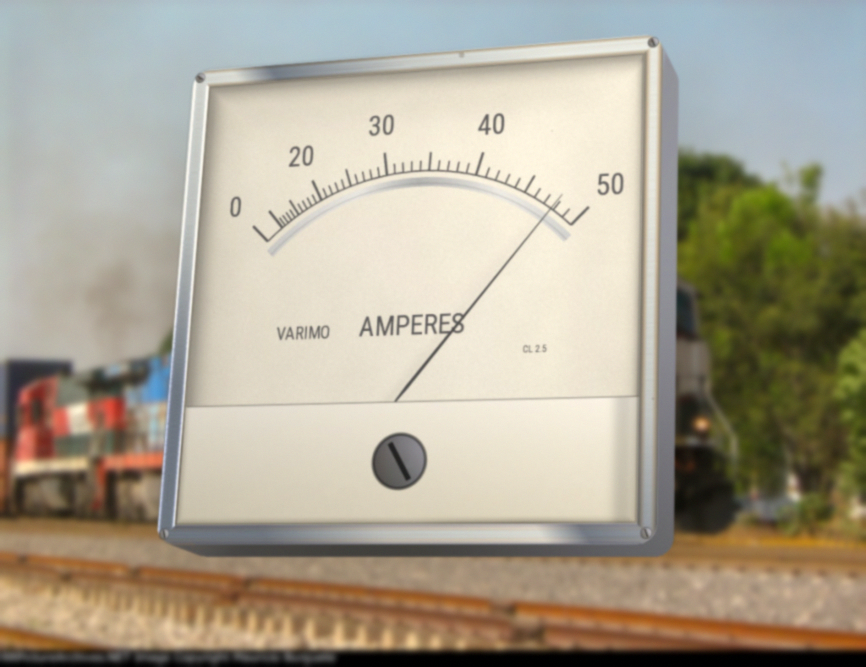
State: 48 A
